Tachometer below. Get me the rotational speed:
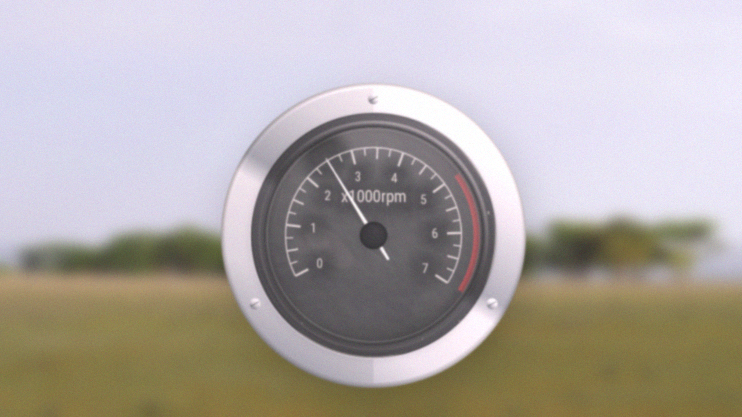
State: 2500 rpm
